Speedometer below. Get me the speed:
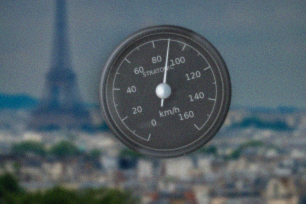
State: 90 km/h
